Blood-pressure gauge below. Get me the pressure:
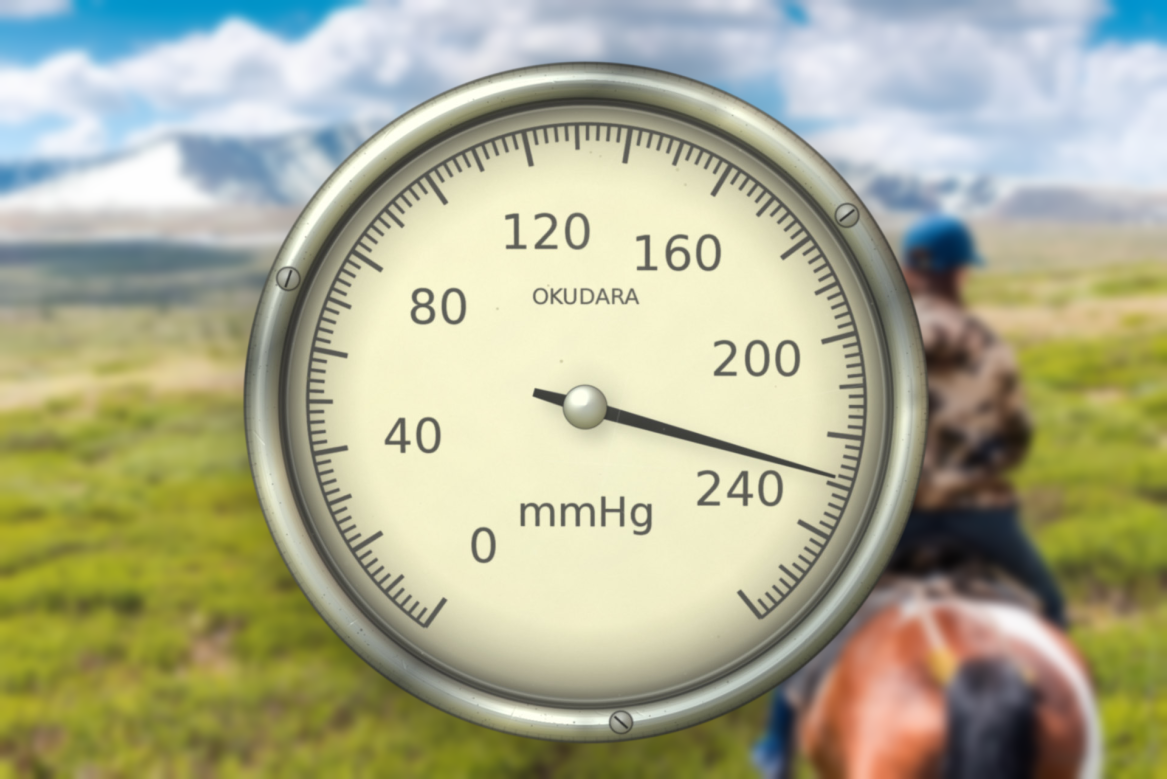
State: 228 mmHg
